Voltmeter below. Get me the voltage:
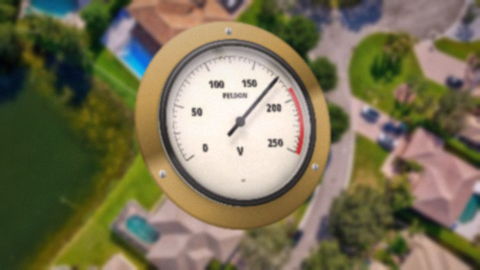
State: 175 V
